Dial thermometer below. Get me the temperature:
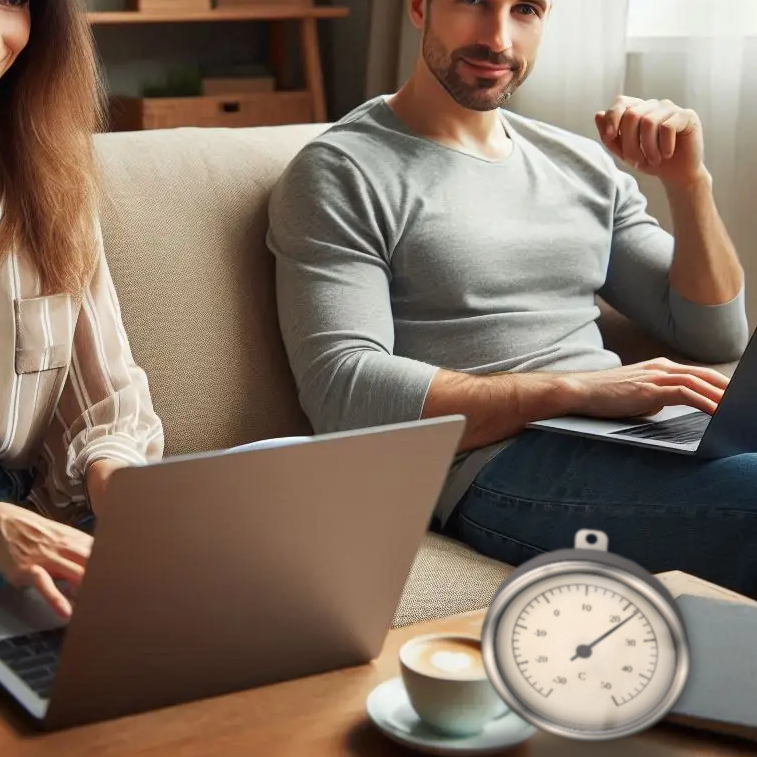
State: 22 °C
